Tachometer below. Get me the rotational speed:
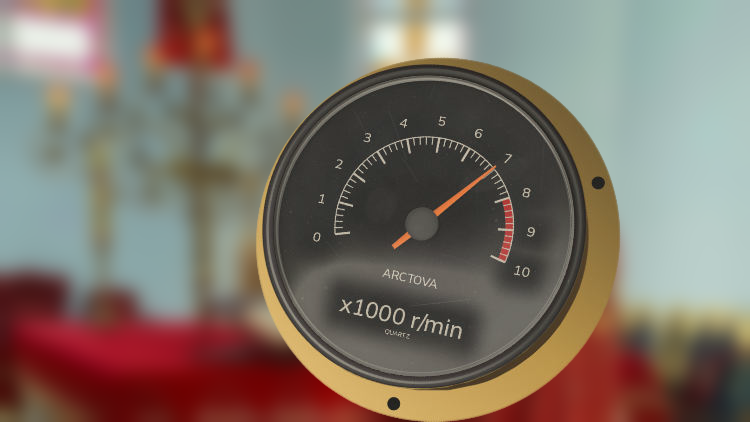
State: 7000 rpm
